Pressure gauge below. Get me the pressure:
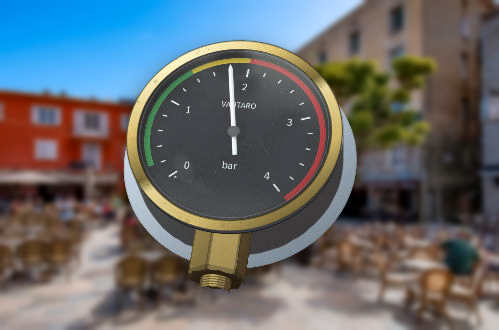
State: 1.8 bar
